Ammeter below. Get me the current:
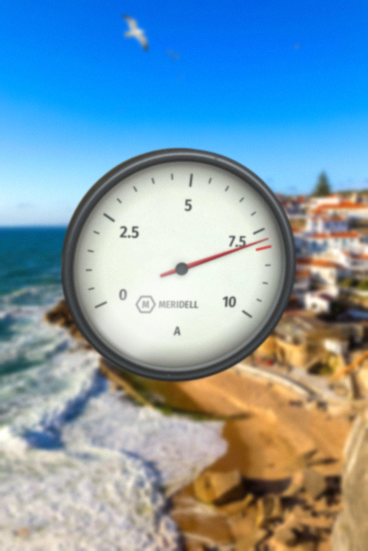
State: 7.75 A
